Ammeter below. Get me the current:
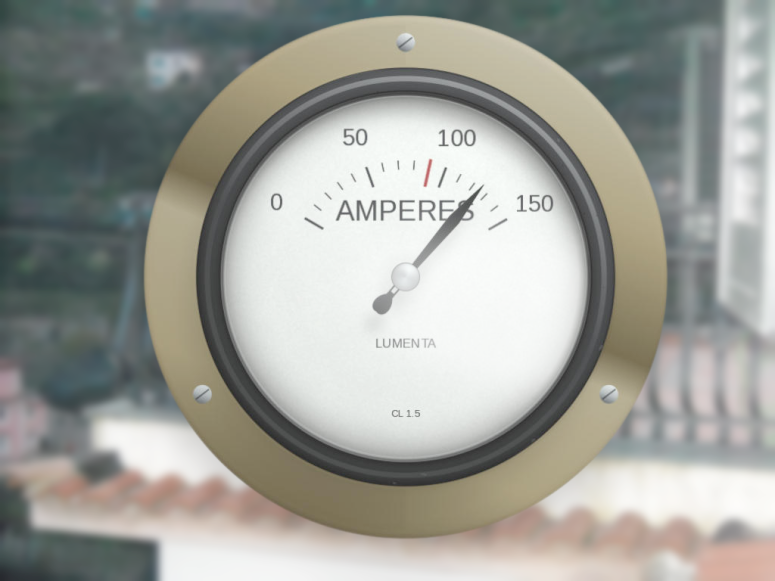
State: 125 A
